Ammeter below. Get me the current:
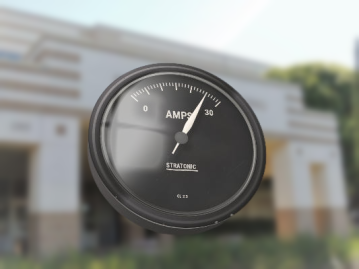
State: 25 A
